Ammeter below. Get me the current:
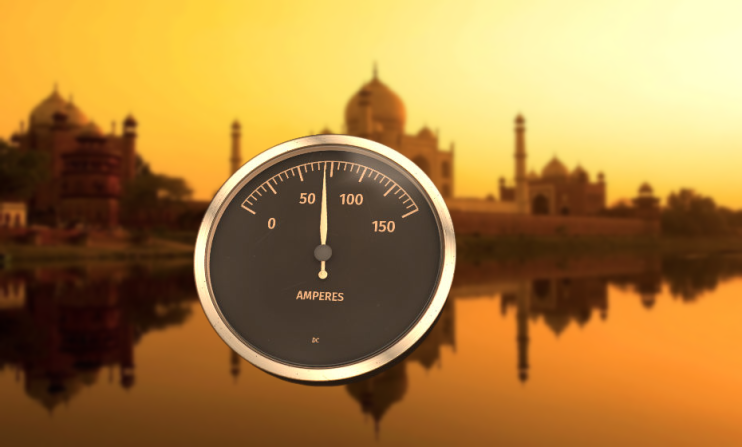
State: 70 A
